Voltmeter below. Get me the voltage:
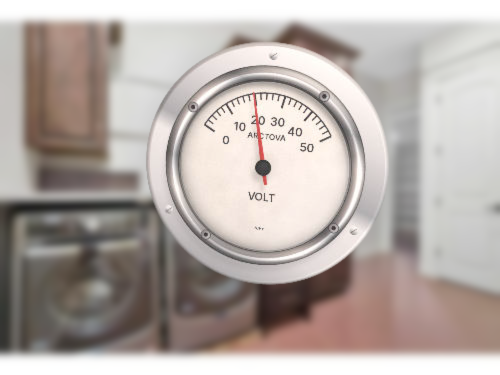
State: 20 V
